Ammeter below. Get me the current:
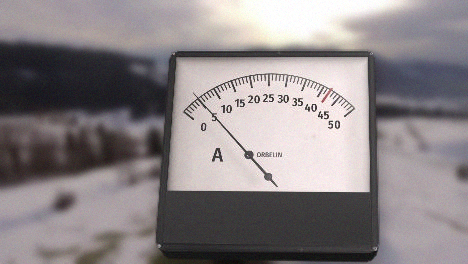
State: 5 A
